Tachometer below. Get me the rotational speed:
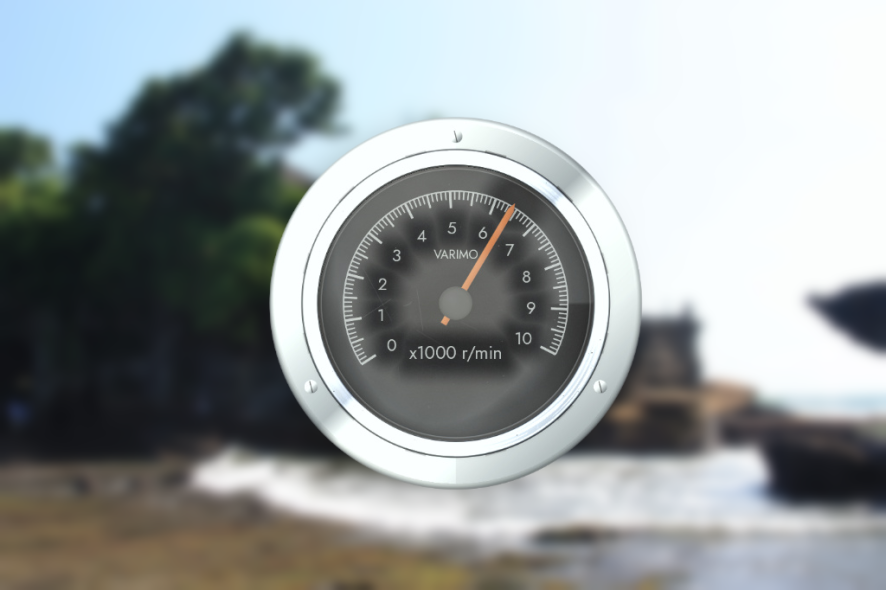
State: 6400 rpm
